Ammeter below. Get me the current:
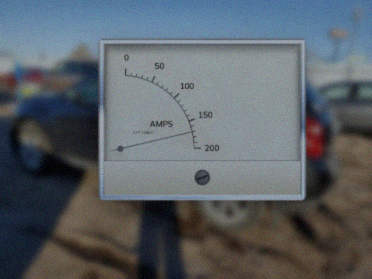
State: 170 A
